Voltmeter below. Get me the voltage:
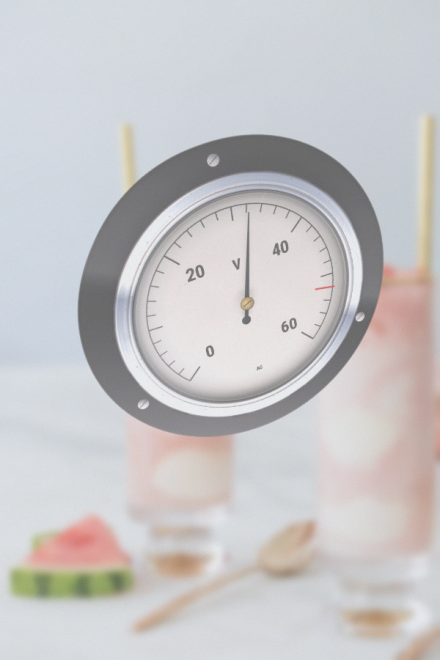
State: 32 V
